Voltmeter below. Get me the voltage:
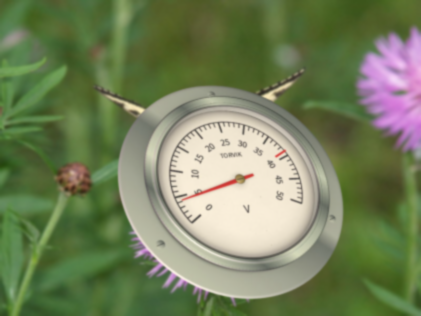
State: 4 V
